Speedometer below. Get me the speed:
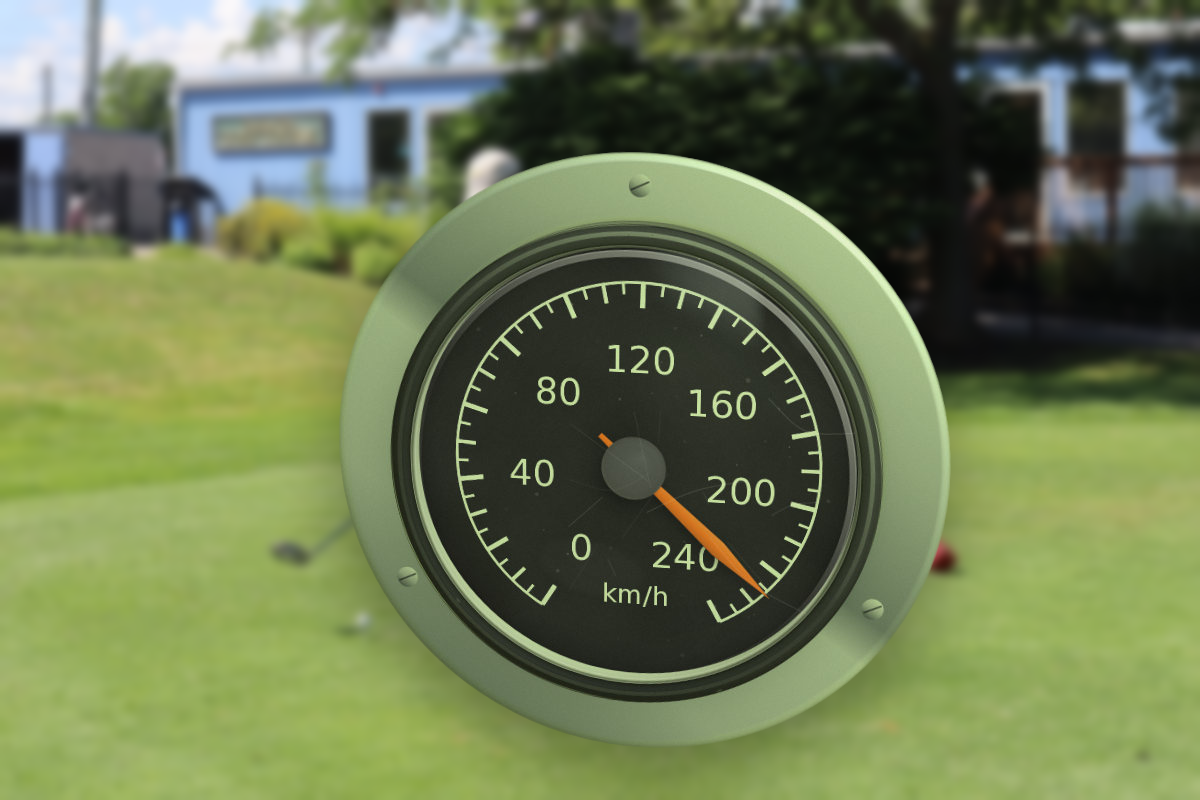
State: 225 km/h
